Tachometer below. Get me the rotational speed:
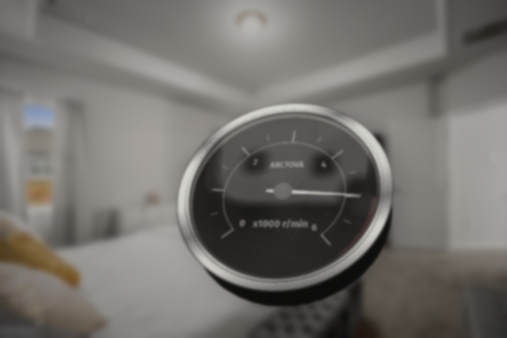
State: 5000 rpm
